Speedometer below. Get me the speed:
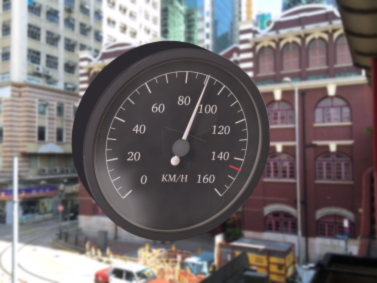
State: 90 km/h
